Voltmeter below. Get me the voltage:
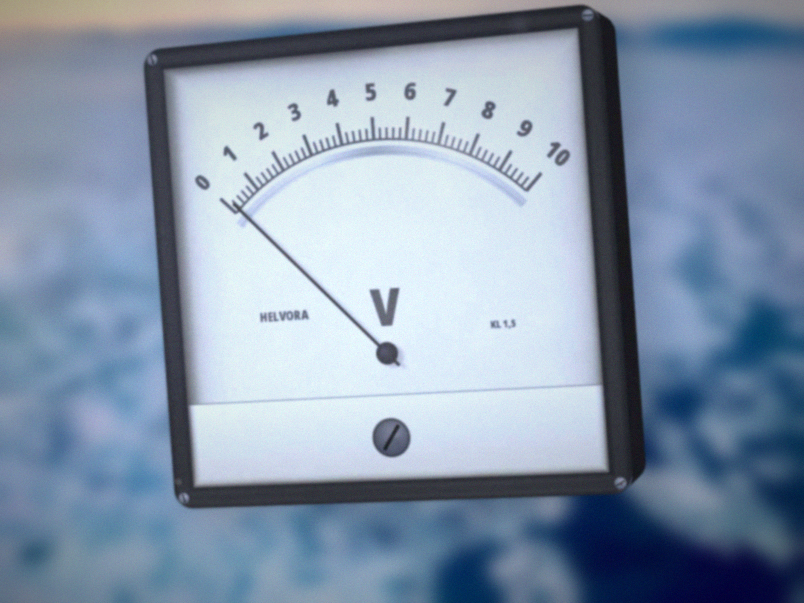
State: 0.2 V
